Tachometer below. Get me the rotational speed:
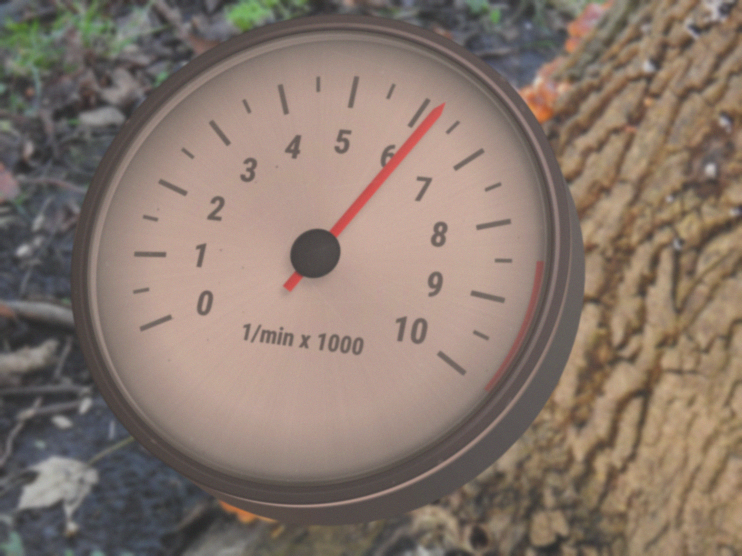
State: 6250 rpm
